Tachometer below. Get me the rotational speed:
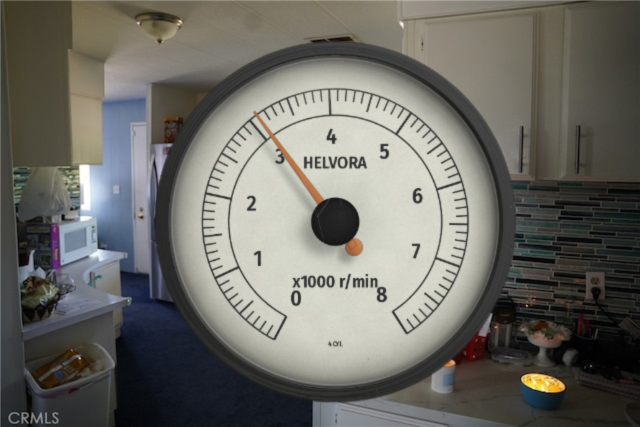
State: 3100 rpm
